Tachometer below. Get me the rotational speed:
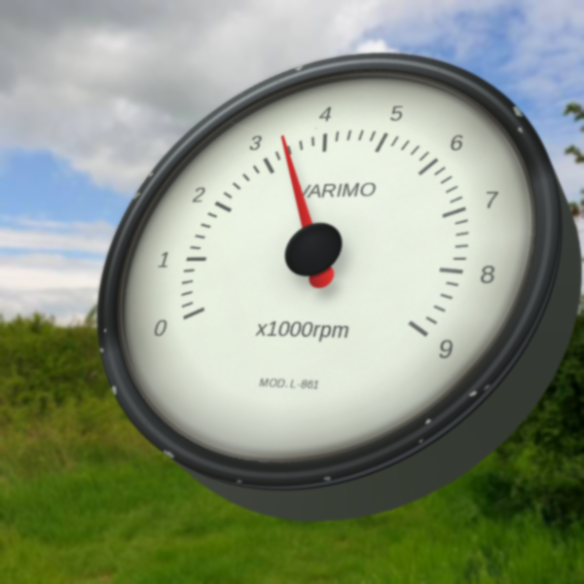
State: 3400 rpm
